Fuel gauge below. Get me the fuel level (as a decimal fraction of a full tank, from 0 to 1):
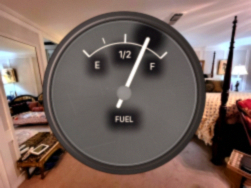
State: 0.75
